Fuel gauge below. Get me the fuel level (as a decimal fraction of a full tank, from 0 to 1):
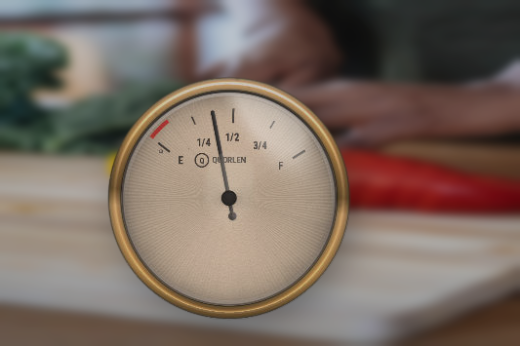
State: 0.375
